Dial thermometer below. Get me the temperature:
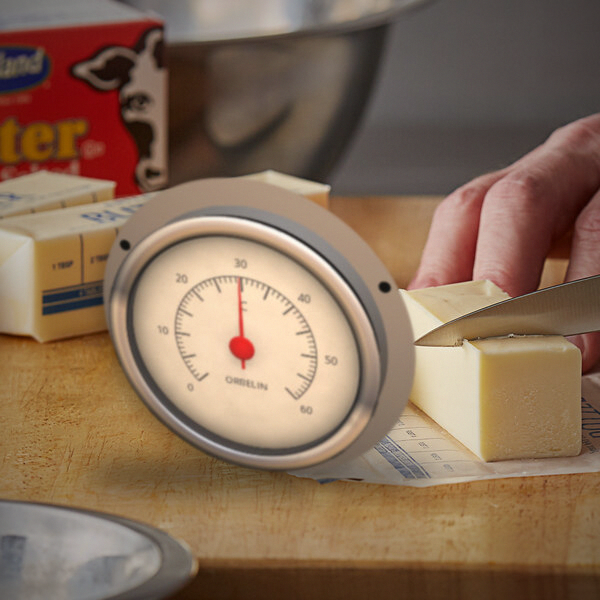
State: 30 °C
